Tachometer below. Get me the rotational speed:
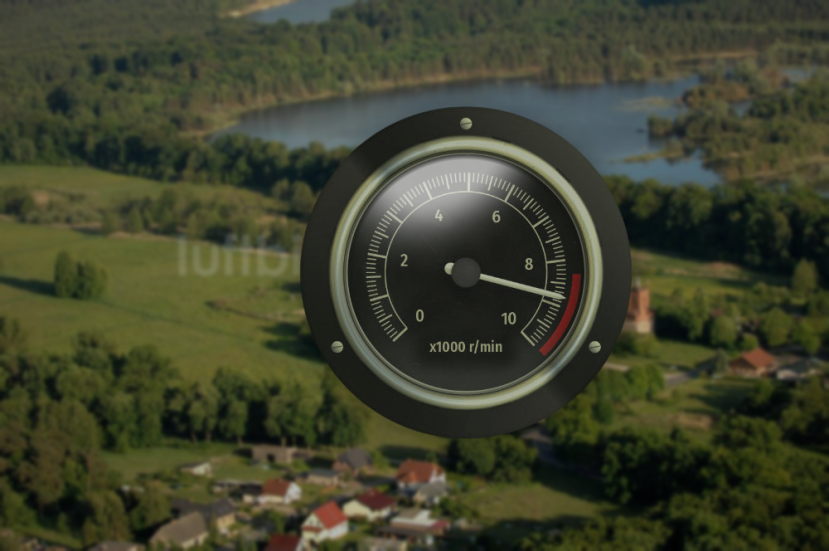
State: 8800 rpm
